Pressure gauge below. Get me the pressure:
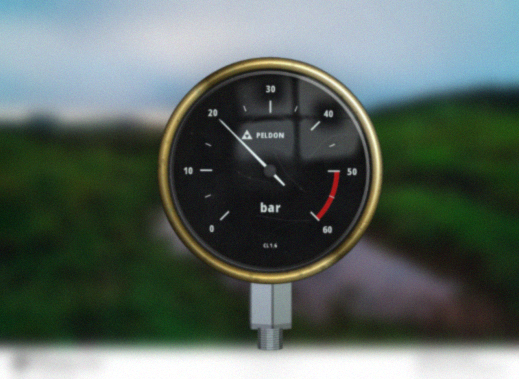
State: 20 bar
